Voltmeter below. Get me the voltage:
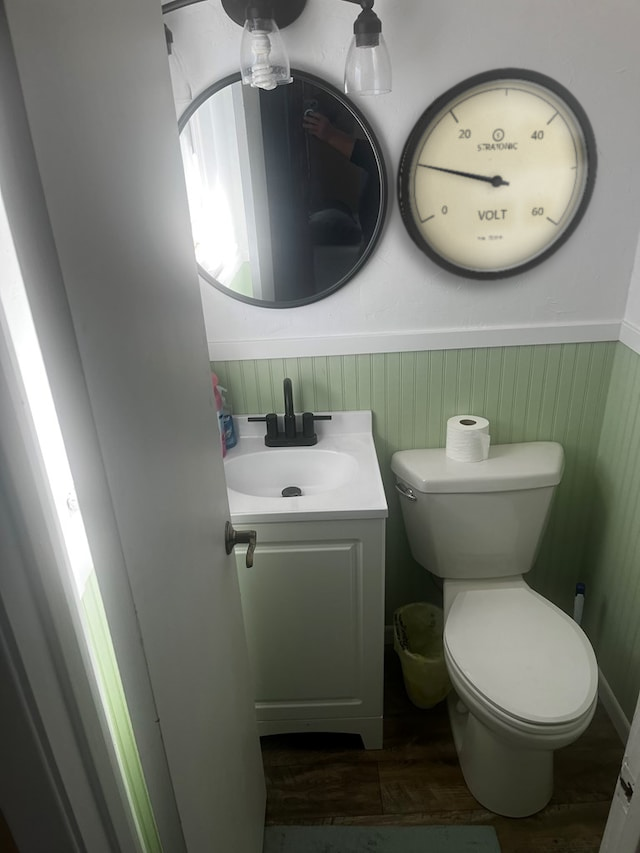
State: 10 V
